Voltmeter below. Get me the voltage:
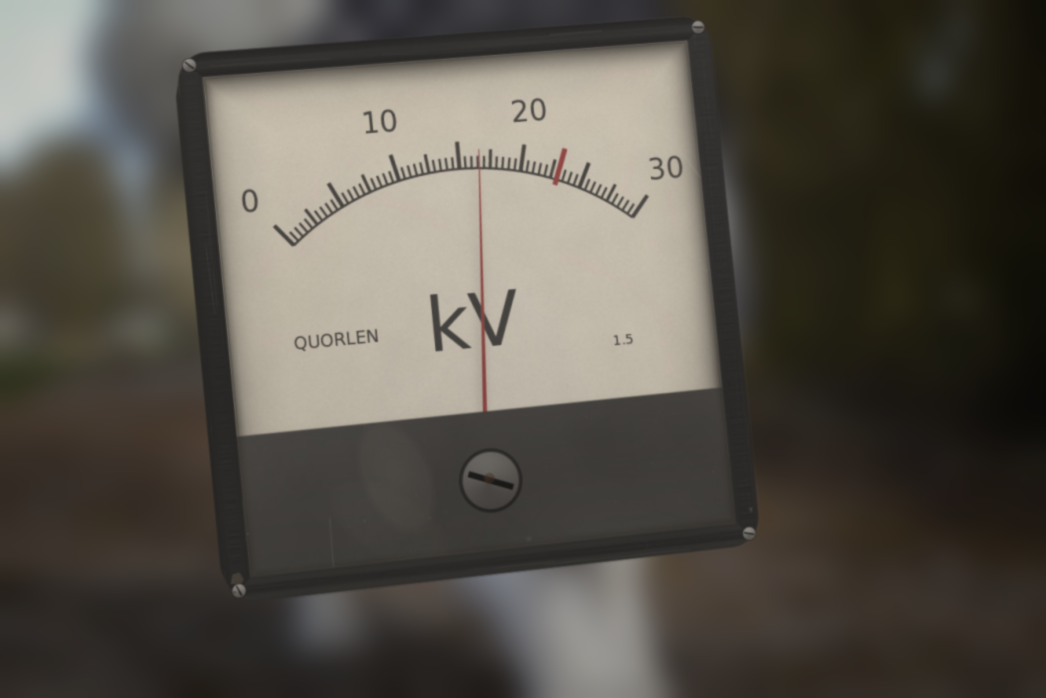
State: 16.5 kV
